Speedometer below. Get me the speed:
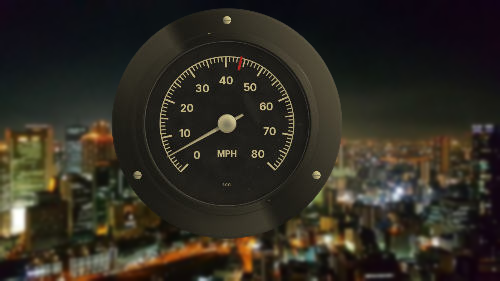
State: 5 mph
